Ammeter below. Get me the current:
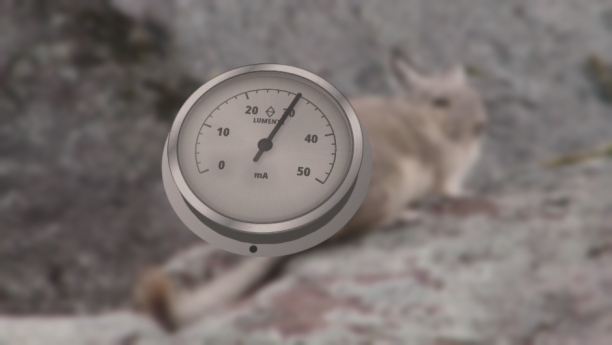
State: 30 mA
